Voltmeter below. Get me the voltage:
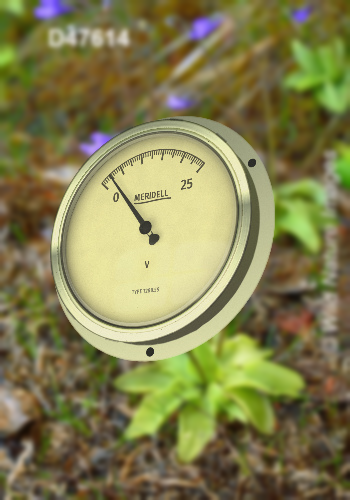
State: 2.5 V
